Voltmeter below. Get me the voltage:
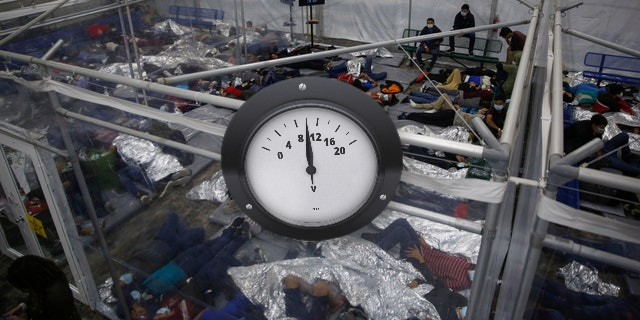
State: 10 V
